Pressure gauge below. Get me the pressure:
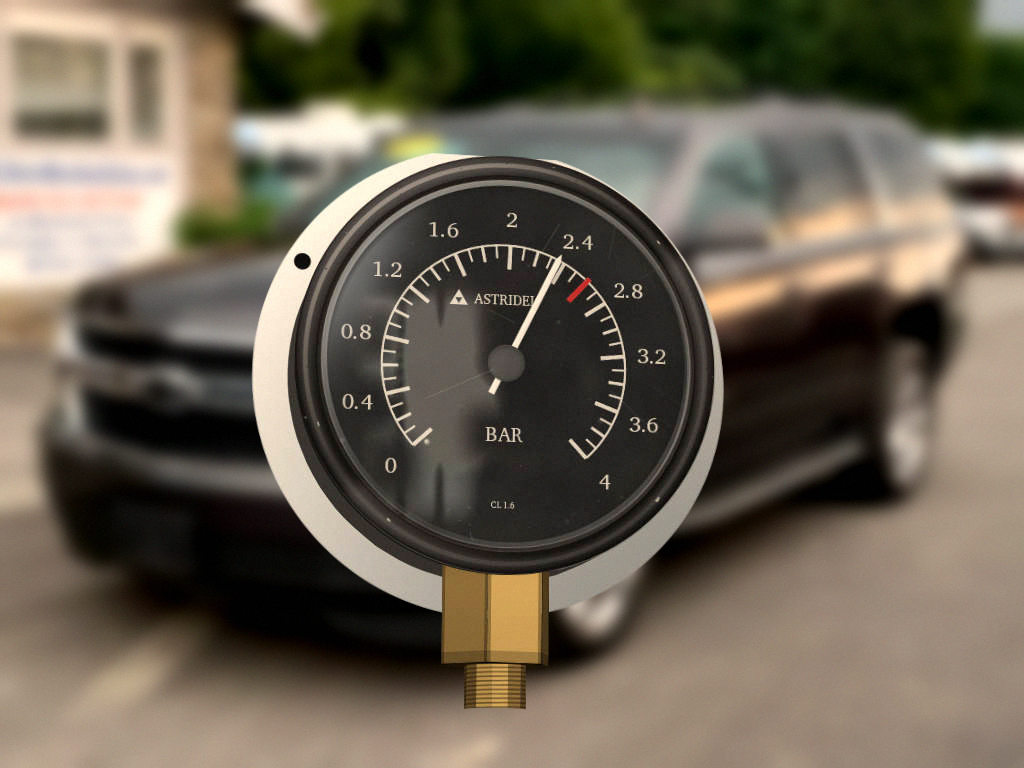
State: 2.35 bar
